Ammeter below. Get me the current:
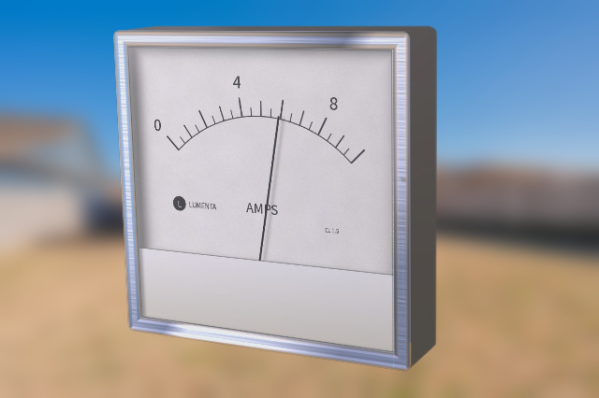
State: 6 A
